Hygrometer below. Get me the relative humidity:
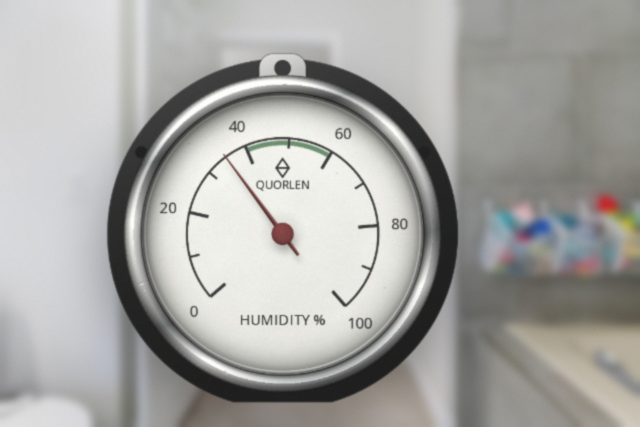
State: 35 %
